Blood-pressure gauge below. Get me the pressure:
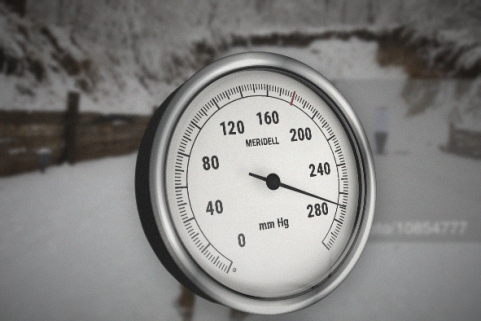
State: 270 mmHg
